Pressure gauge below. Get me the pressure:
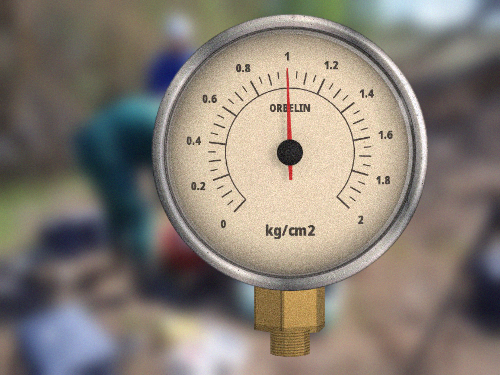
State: 1 kg/cm²
